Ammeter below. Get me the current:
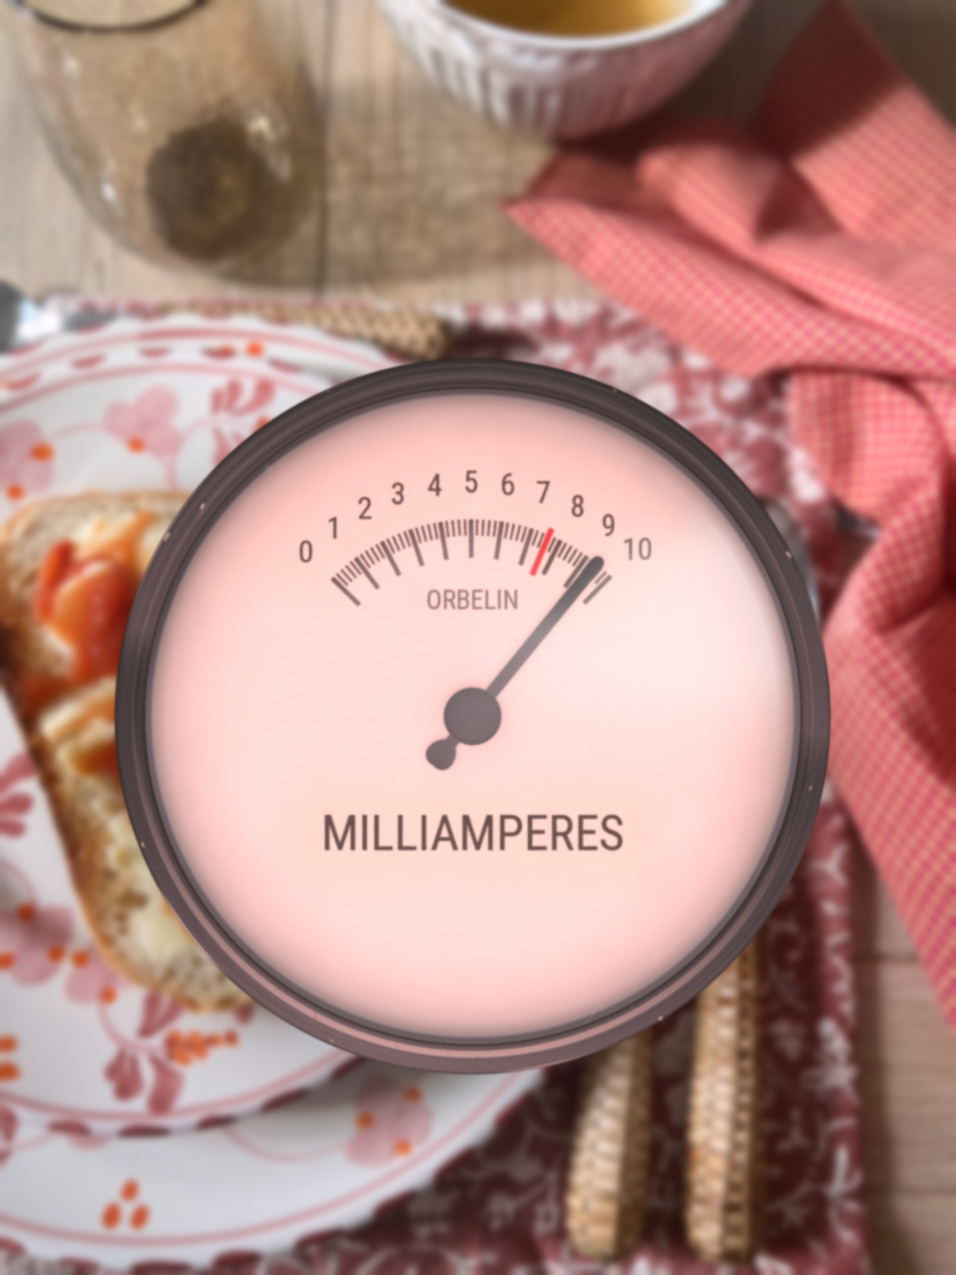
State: 9.4 mA
